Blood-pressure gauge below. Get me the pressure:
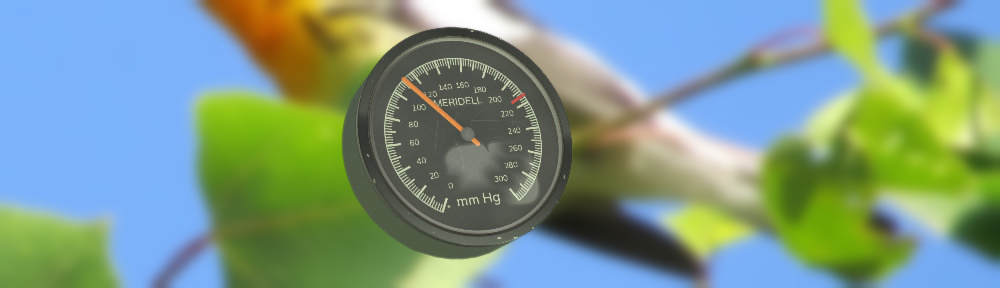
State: 110 mmHg
